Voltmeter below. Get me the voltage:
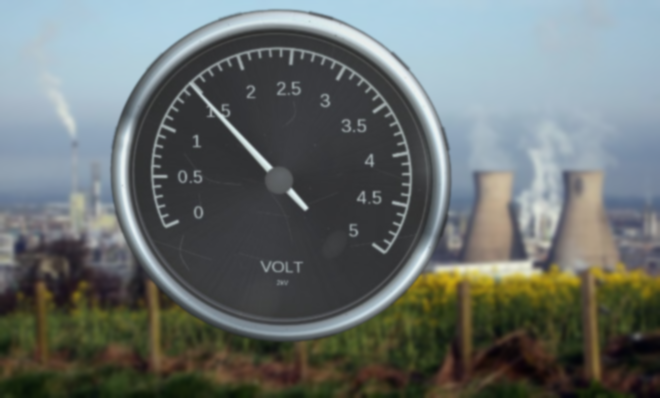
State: 1.5 V
